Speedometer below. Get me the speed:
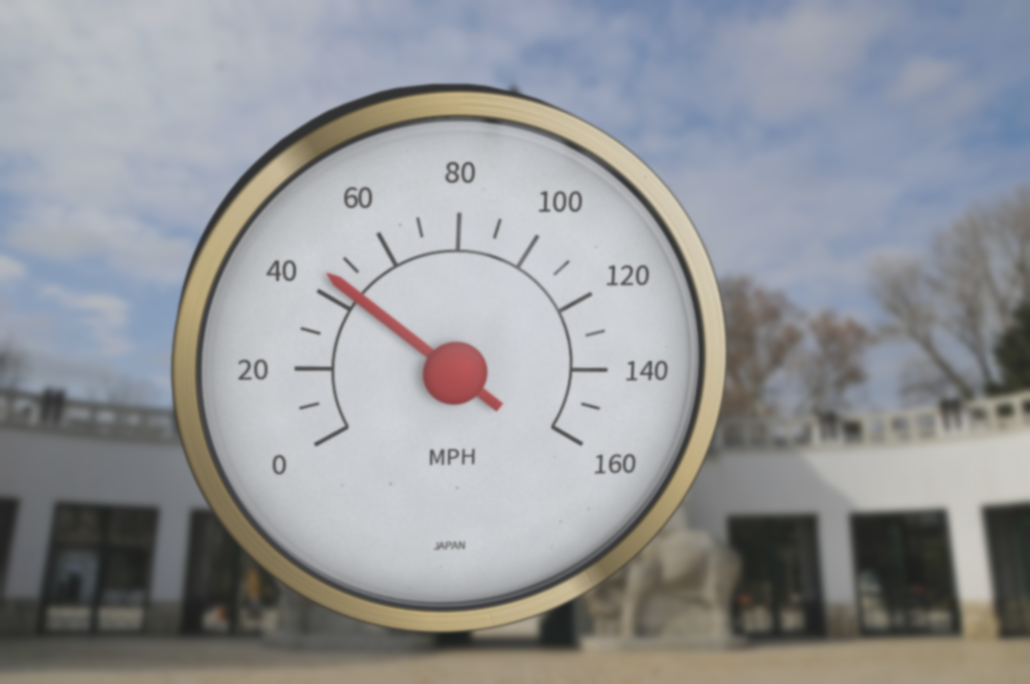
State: 45 mph
